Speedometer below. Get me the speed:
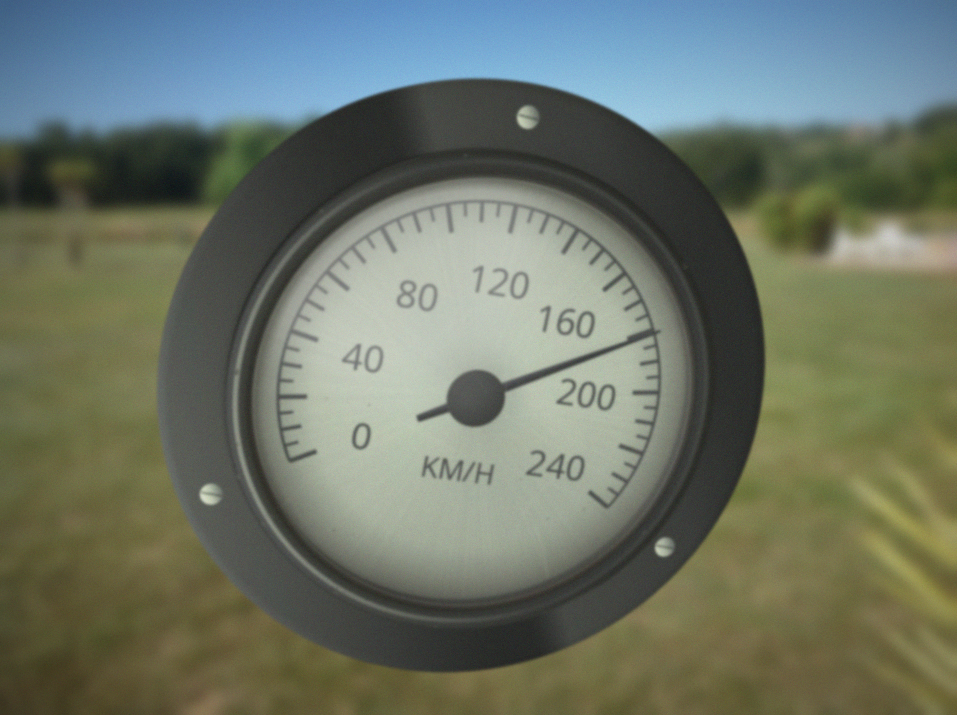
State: 180 km/h
